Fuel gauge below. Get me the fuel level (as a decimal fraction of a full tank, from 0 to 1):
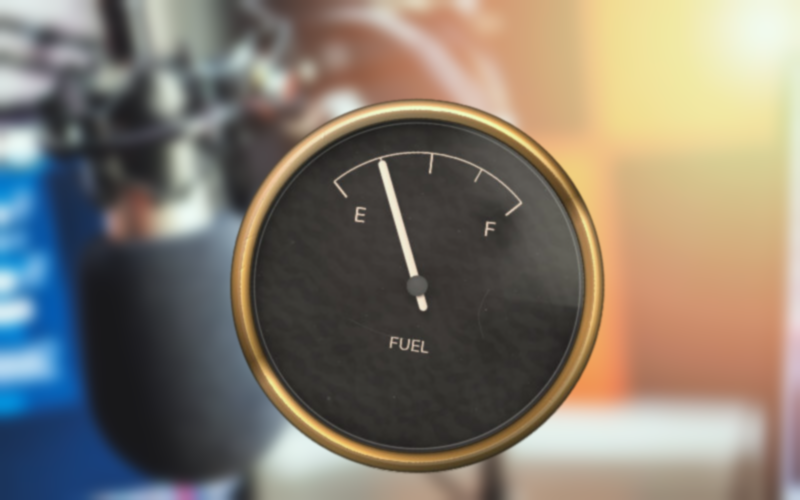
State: 0.25
